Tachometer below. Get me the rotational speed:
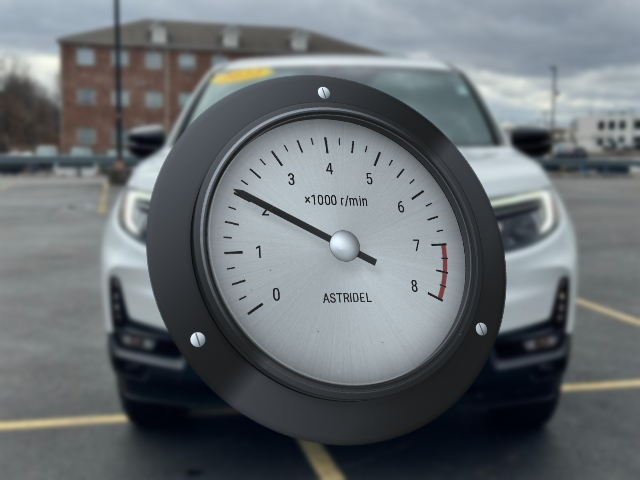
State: 2000 rpm
